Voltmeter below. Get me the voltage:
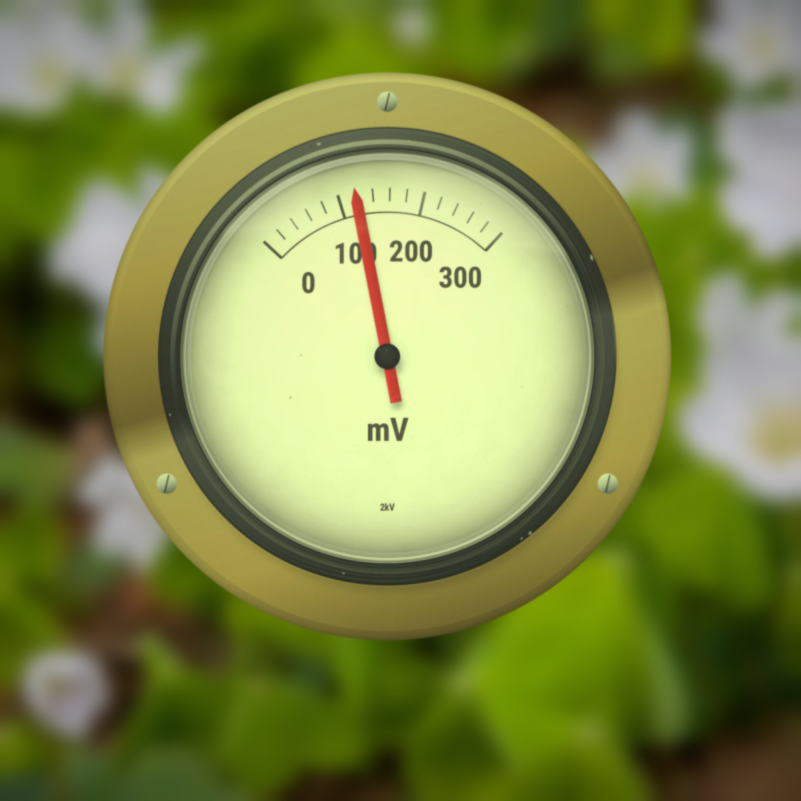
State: 120 mV
